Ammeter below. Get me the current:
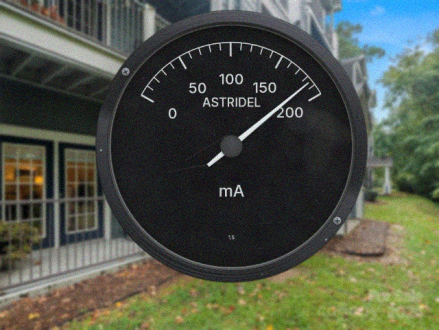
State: 185 mA
